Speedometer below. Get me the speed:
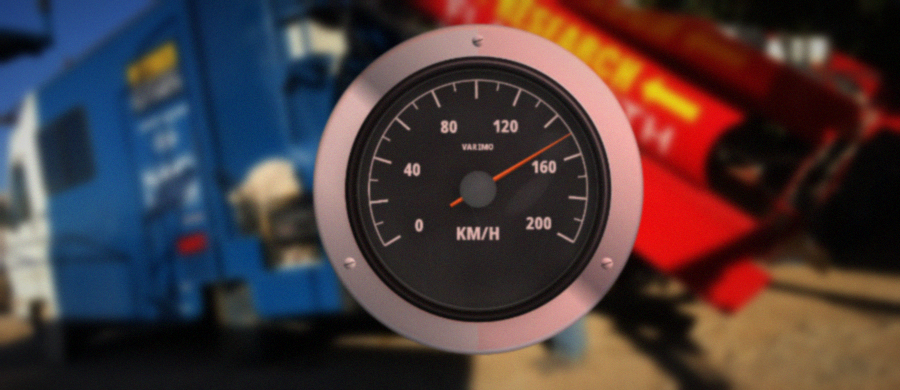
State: 150 km/h
